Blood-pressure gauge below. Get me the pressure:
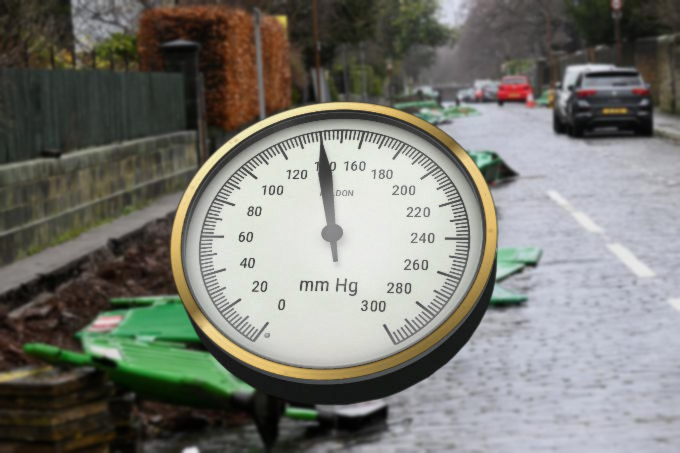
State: 140 mmHg
